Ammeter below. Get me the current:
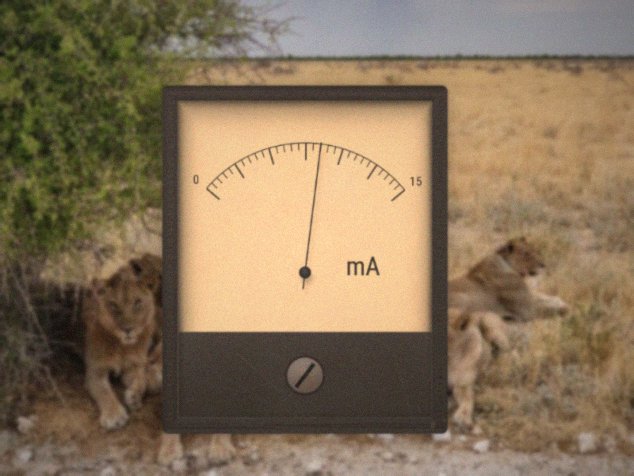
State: 8.5 mA
